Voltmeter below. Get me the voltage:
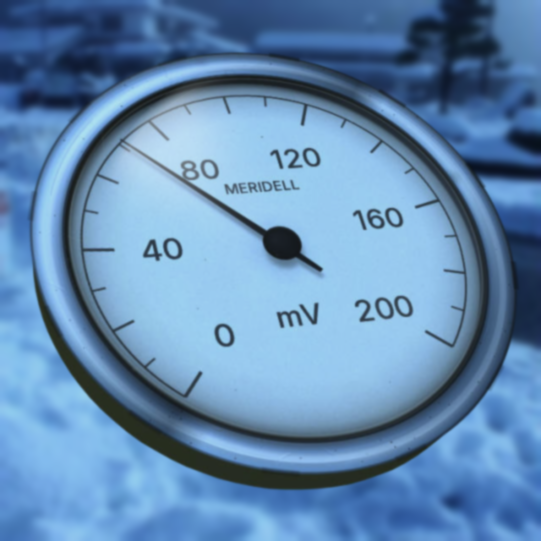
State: 70 mV
